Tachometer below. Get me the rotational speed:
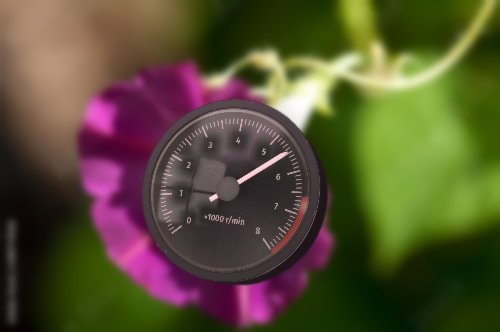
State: 5500 rpm
